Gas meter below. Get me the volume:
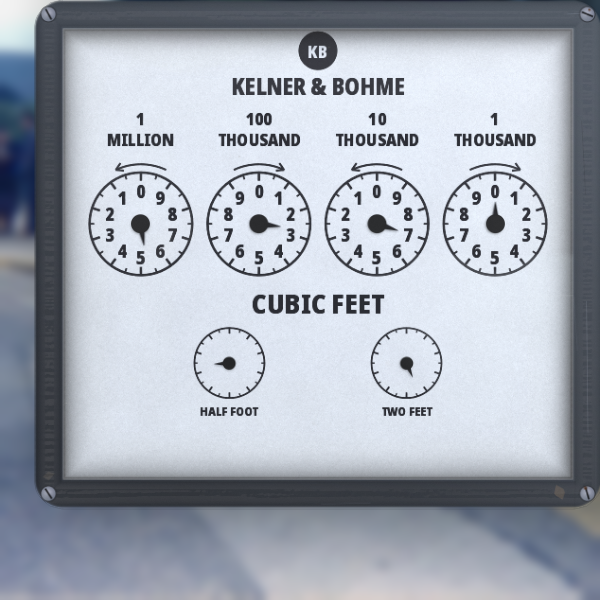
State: 527000 ft³
